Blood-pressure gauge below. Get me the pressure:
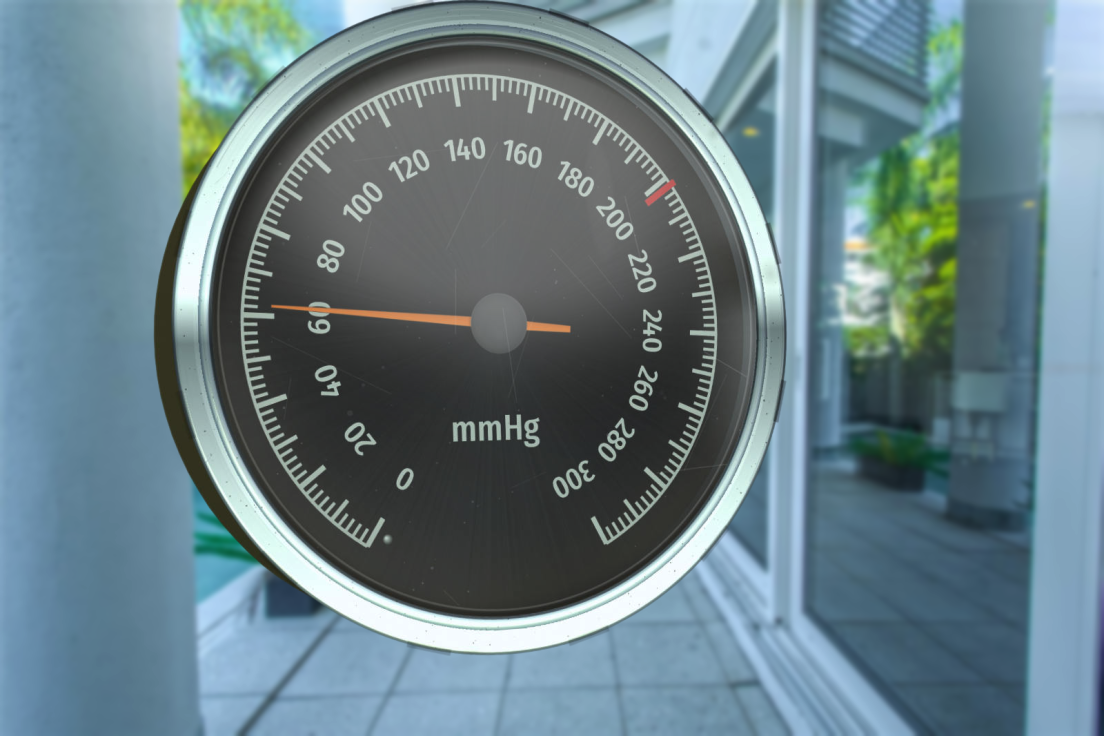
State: 62 mmHg
